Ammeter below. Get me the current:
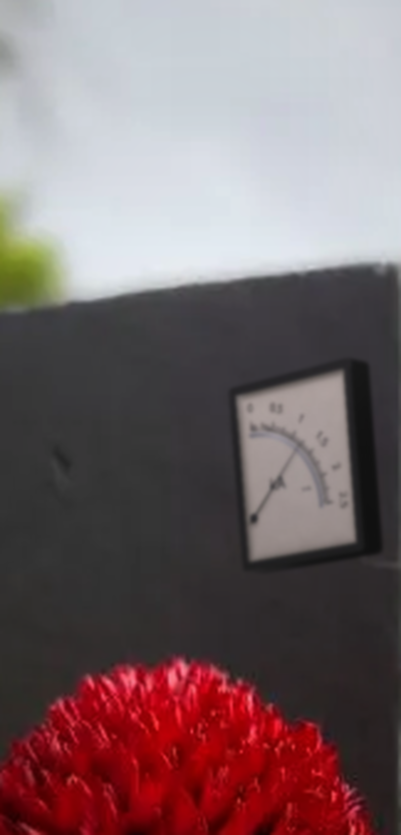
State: 1.25 kA
